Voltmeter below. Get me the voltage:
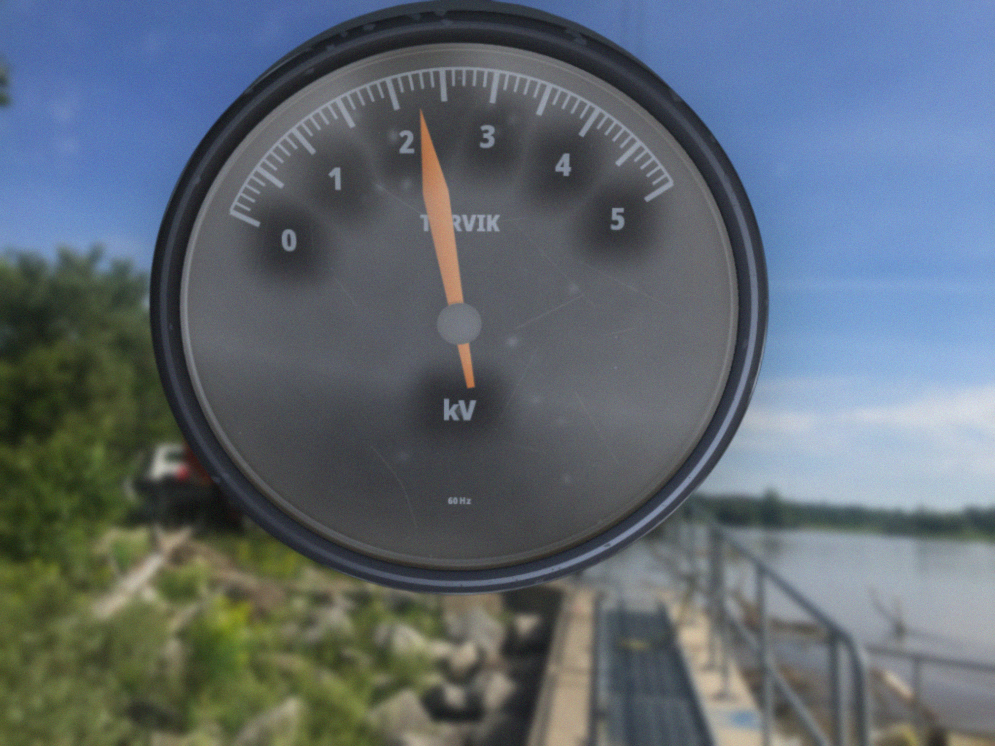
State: 2.25 kV
